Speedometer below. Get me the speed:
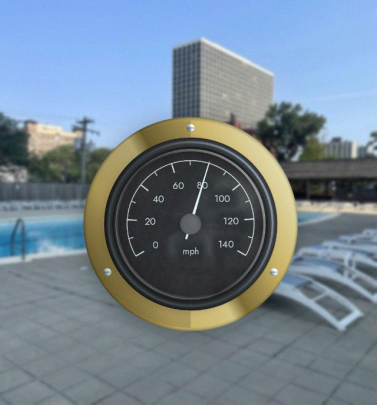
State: 80 mph
